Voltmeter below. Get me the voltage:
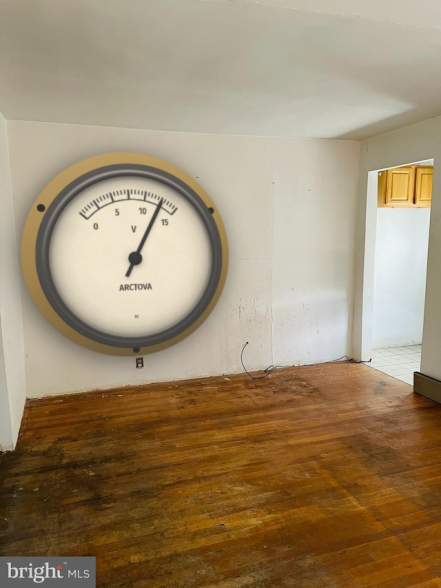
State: 12.5 V
